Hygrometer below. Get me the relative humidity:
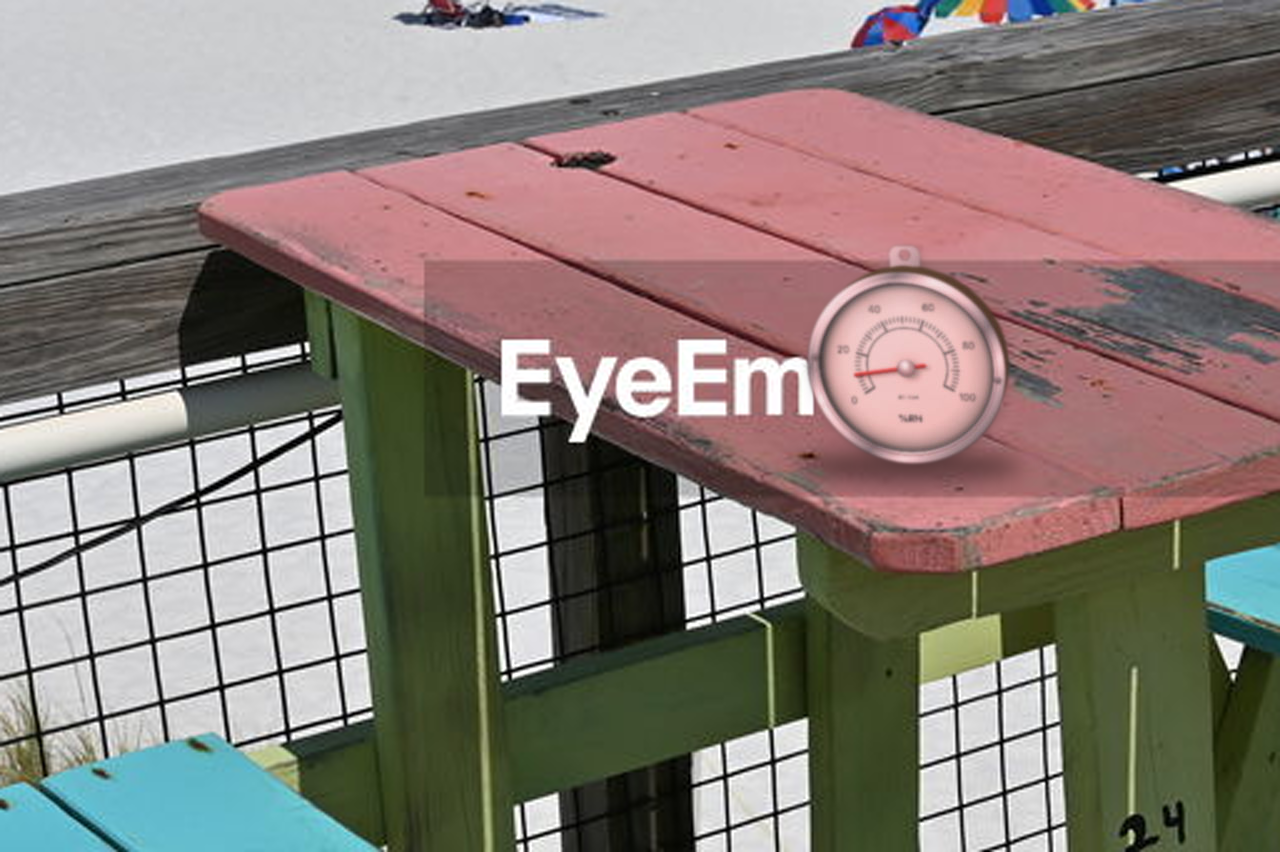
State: 10 %
